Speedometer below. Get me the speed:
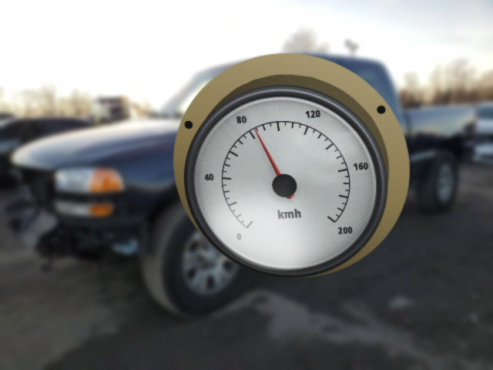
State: 85 km/h
